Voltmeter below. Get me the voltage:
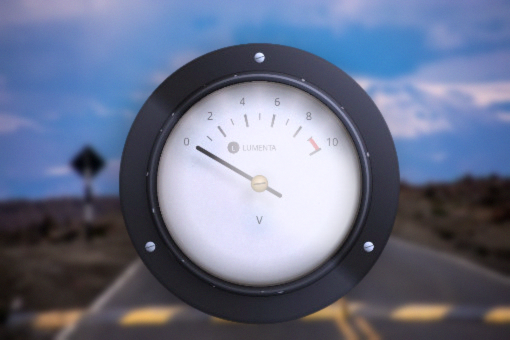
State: 0 V
